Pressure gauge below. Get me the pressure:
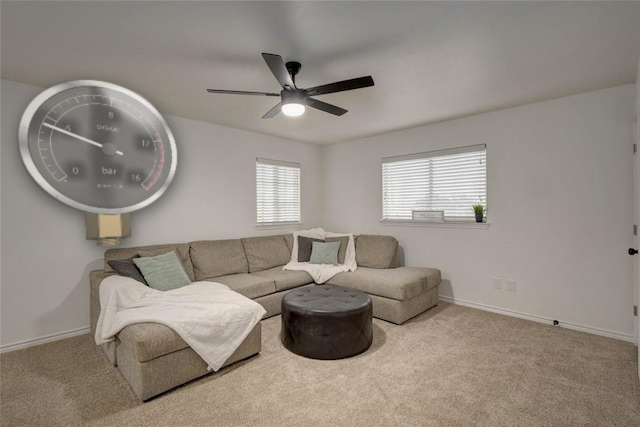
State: 3.5 bar
